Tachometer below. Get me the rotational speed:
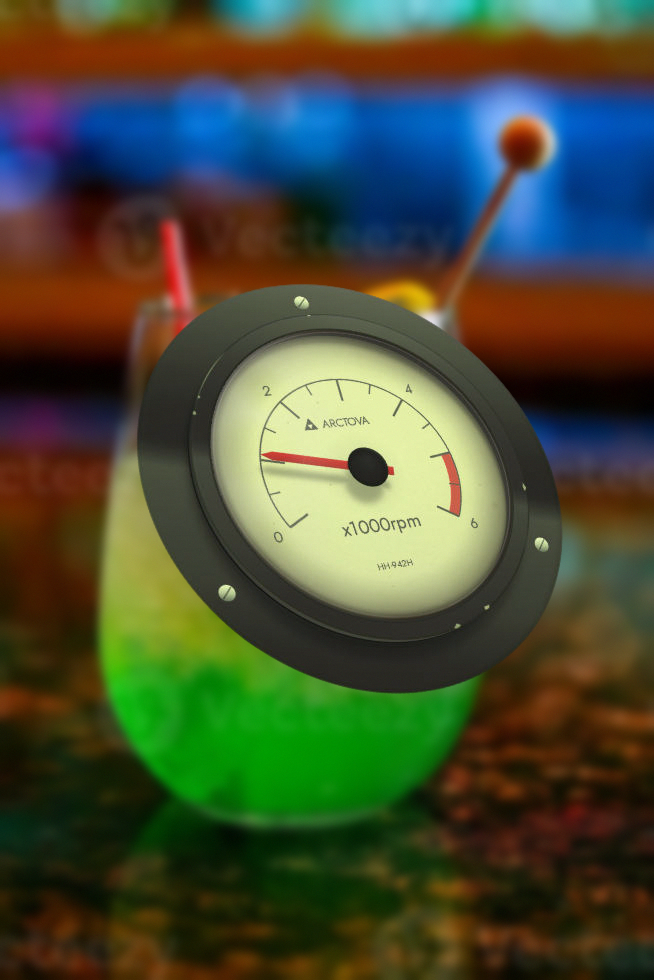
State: 1000 rpm
